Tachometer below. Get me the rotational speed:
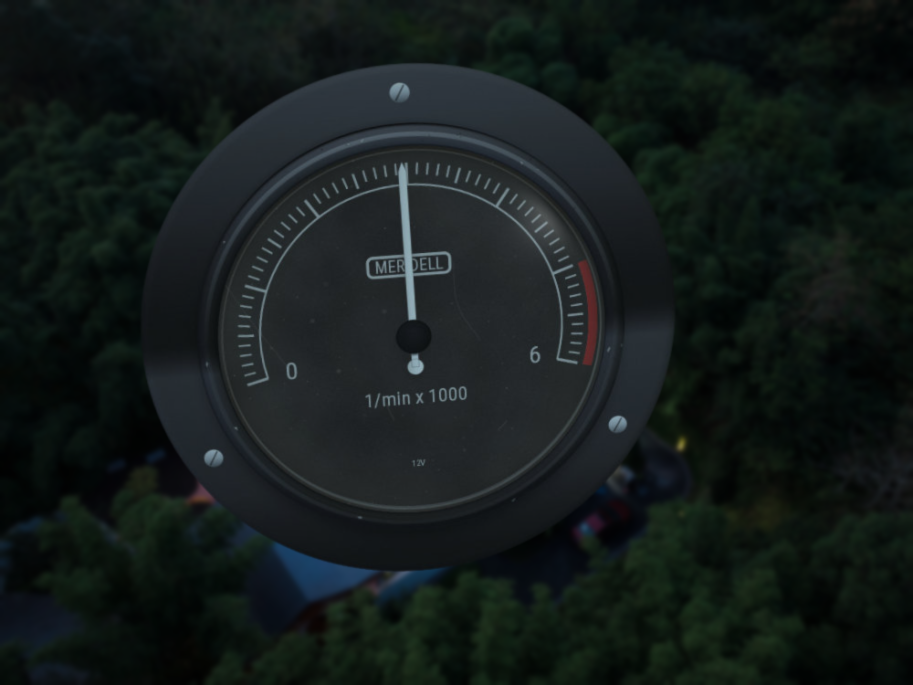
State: 2950 rpm
